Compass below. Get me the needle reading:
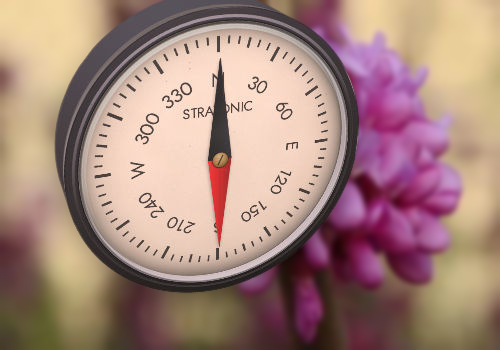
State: 180 °
